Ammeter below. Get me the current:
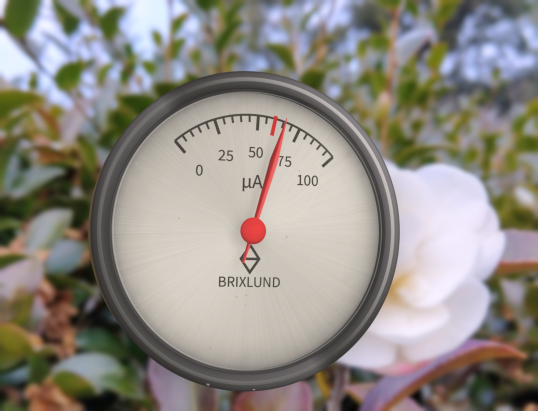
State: 65 µA
